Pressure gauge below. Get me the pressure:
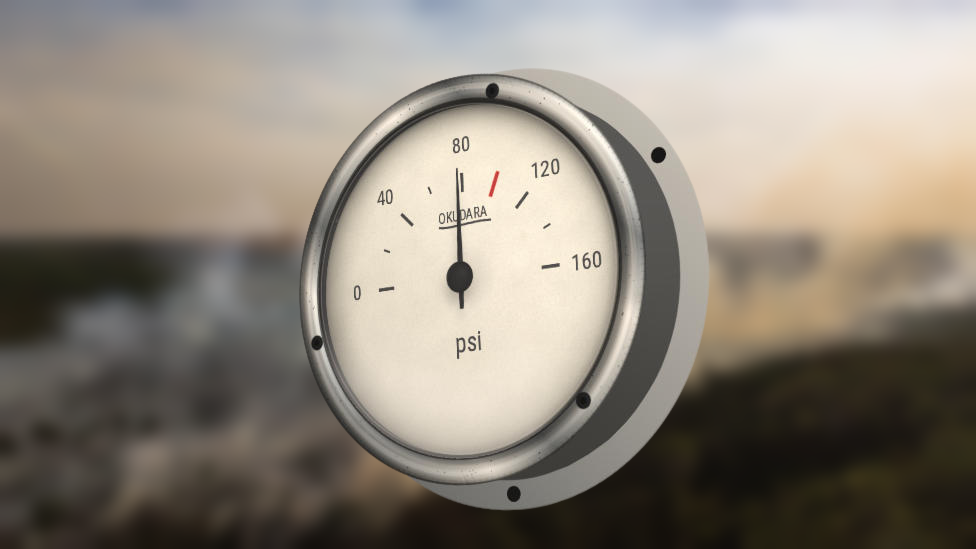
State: 80 psi
